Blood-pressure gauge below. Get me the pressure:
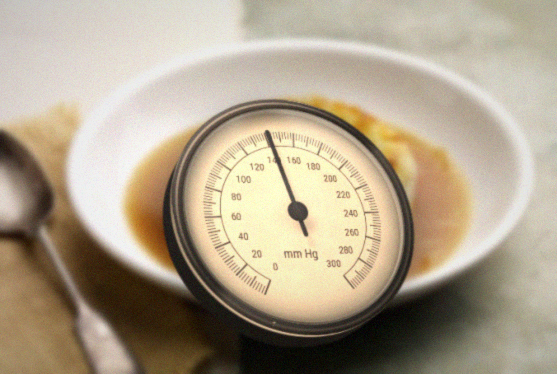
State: 140 mmHg
